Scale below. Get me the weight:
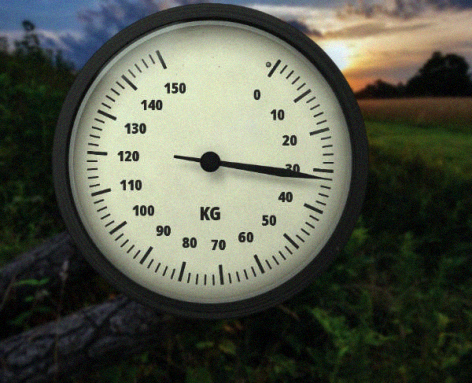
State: 32 kg
